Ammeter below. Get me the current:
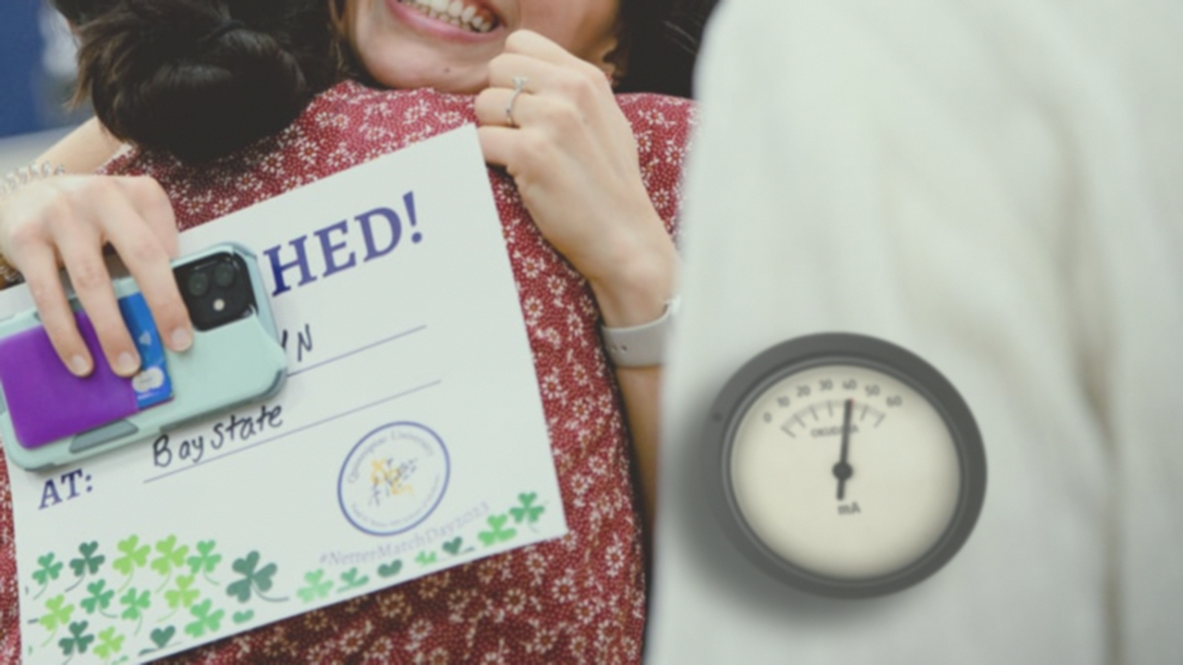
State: 40 mA
